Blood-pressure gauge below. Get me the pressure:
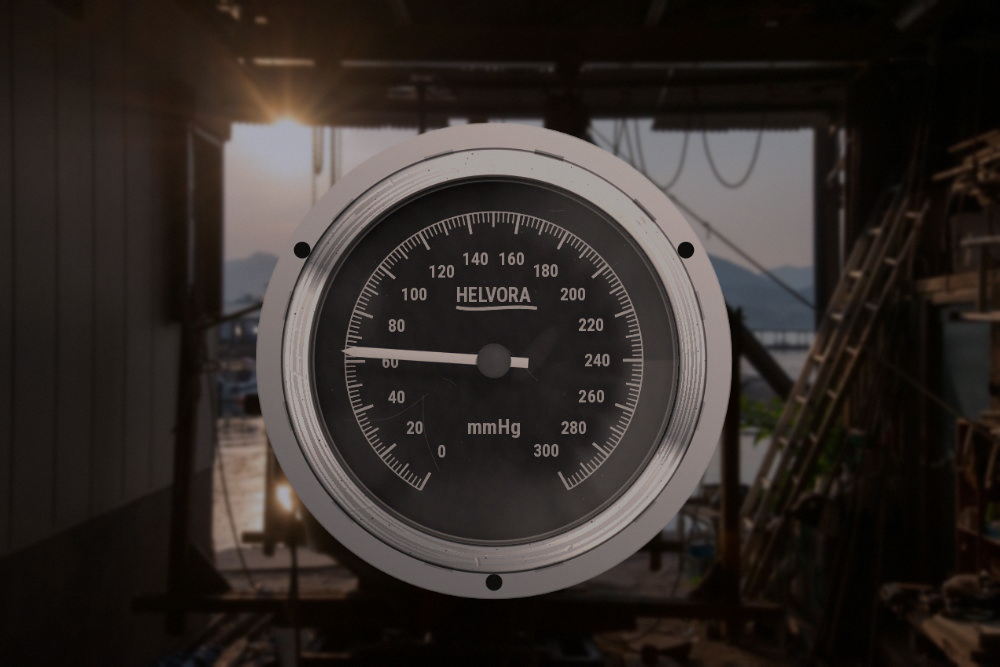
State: 64 mmHg
